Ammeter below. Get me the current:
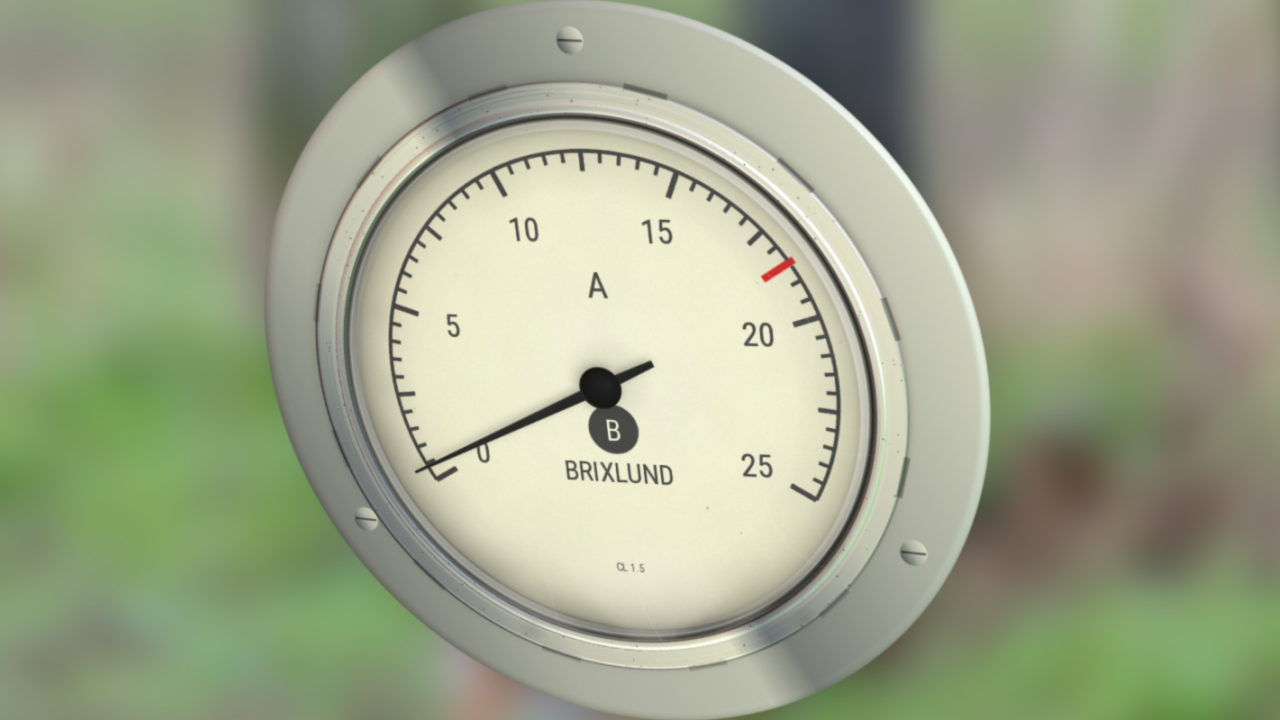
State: 0.5 A
